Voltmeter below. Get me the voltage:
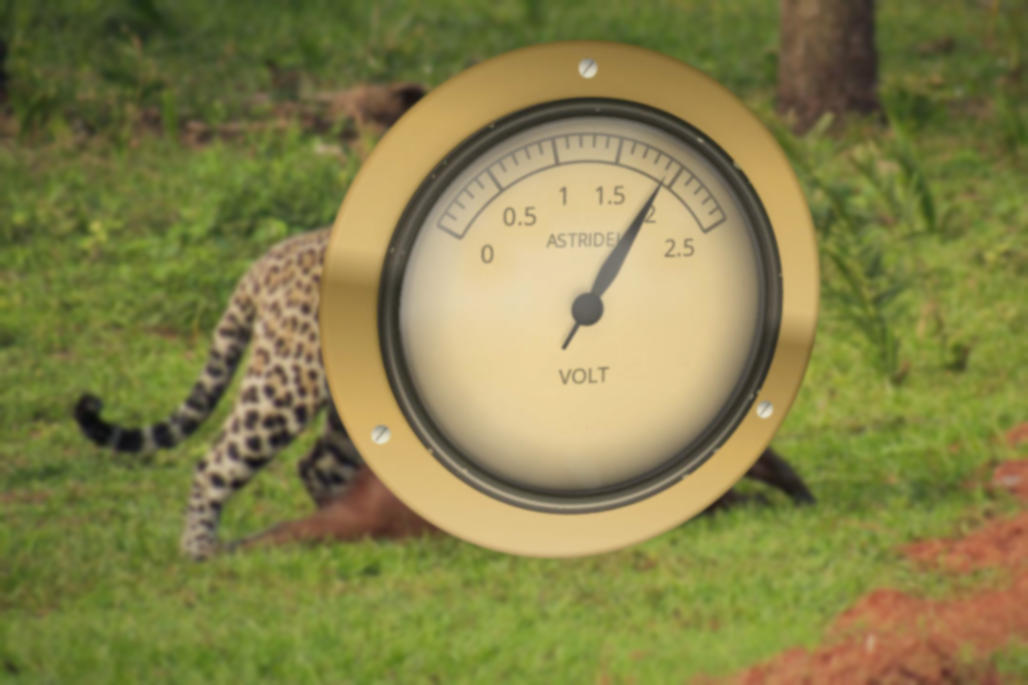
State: 1.9 V
